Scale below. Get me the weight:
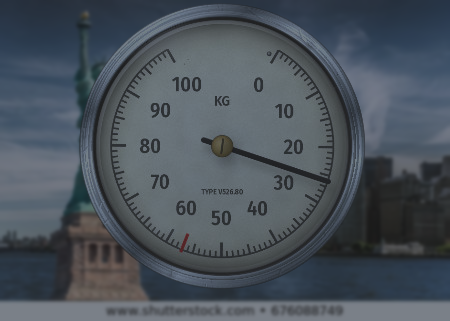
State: 26 kg
